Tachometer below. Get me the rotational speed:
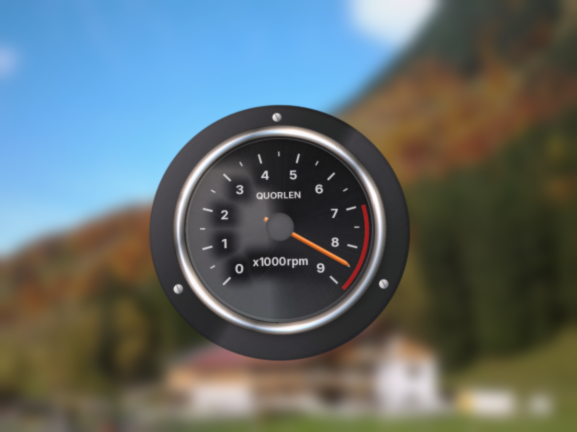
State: 8500 rpm
